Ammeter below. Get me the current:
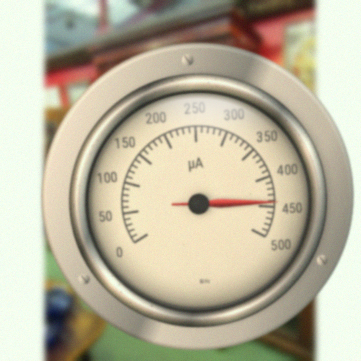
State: 440 µA
